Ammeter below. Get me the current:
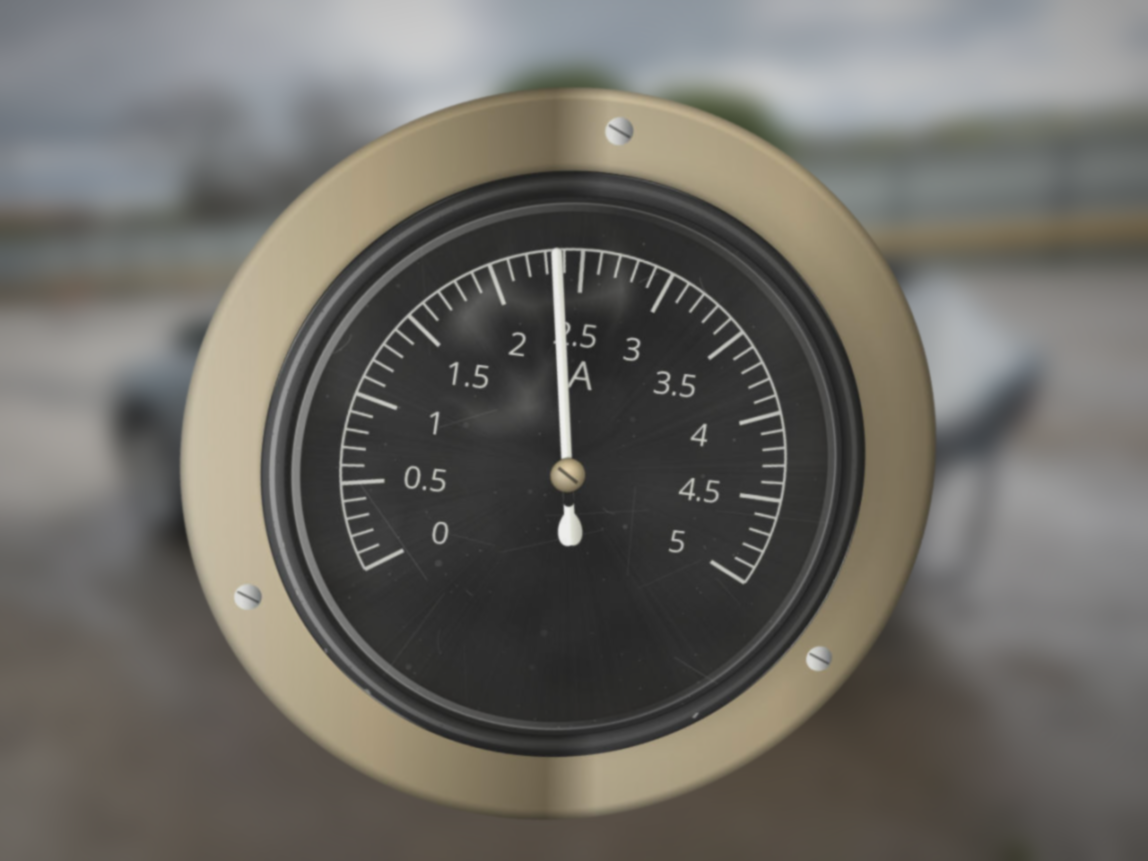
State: 2.35 A
